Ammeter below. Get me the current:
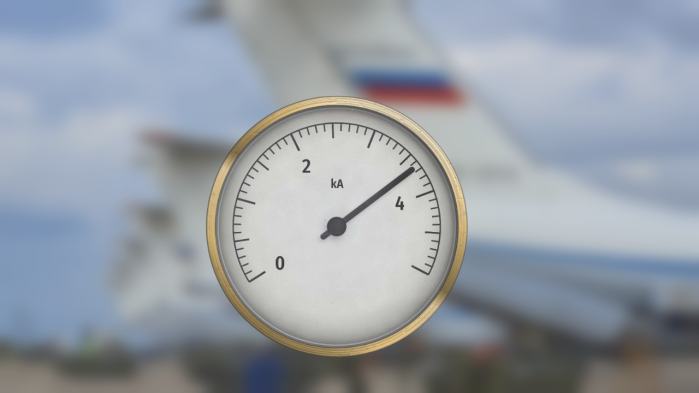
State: 3.65 kA
